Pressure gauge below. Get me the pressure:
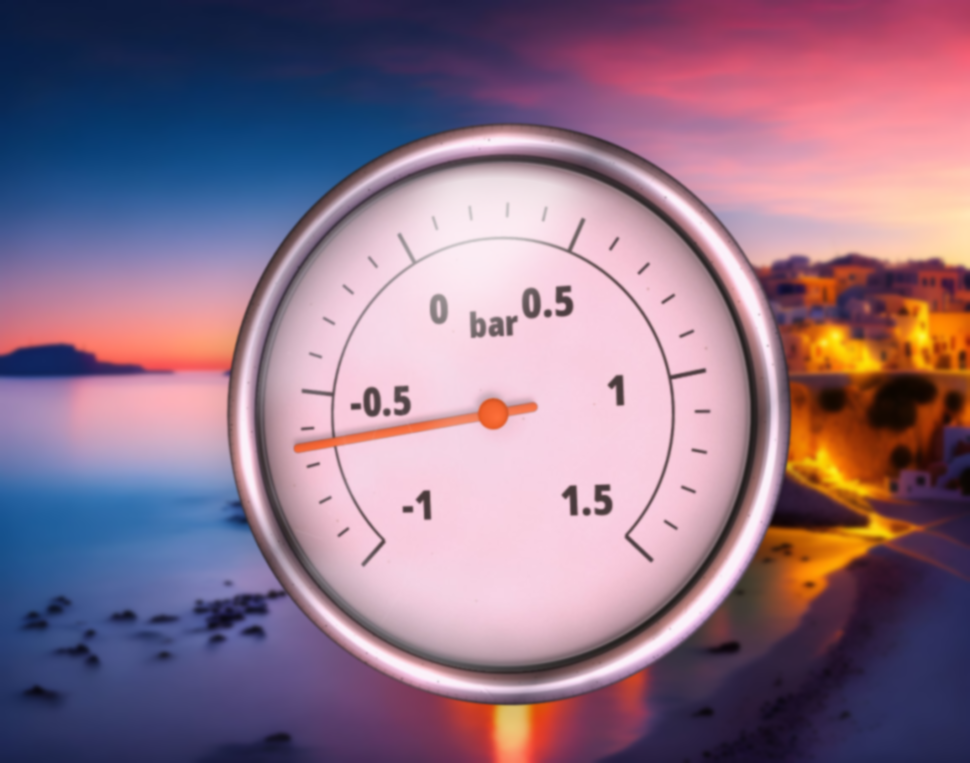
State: -0.65 bar
